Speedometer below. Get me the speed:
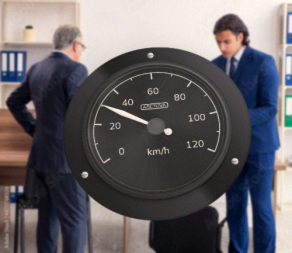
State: 30 km/h
